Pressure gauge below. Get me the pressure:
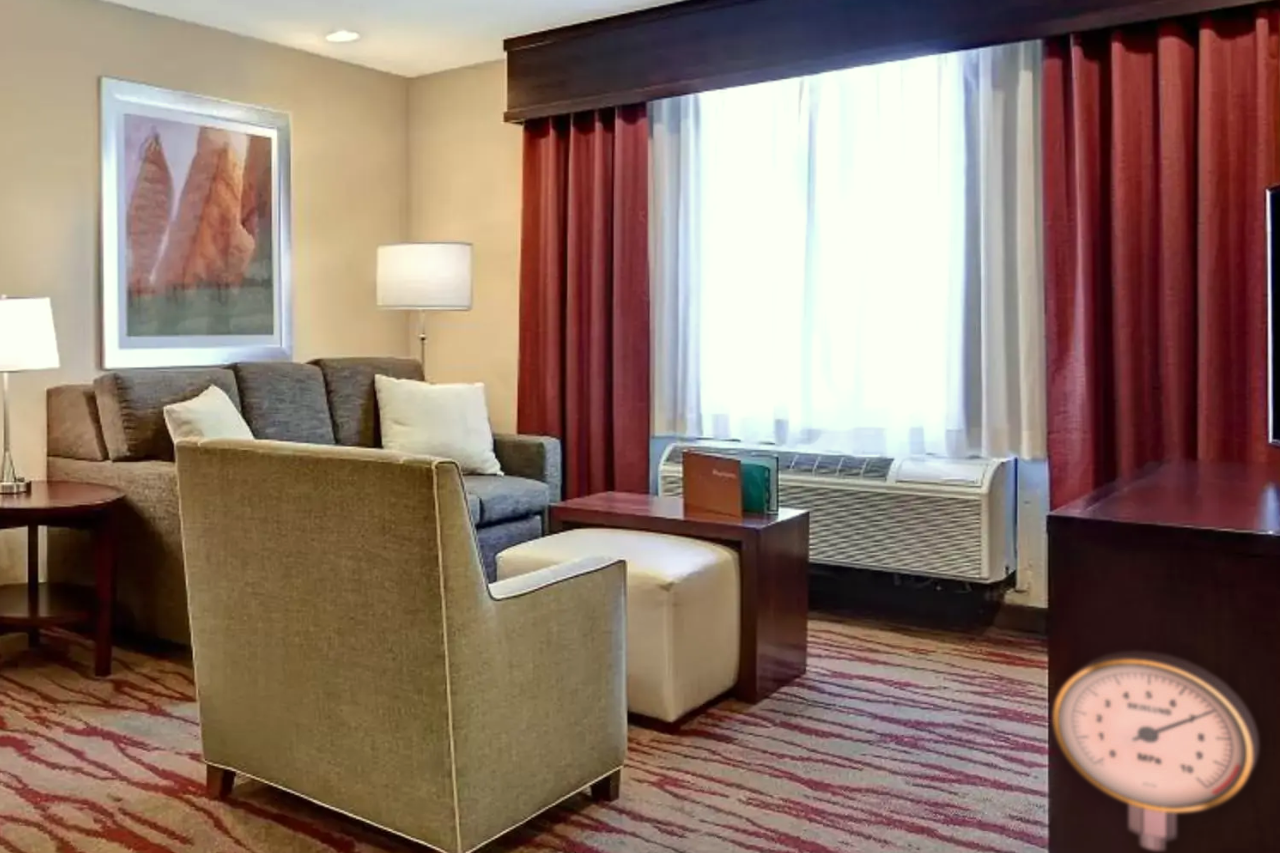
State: 7 MPa
